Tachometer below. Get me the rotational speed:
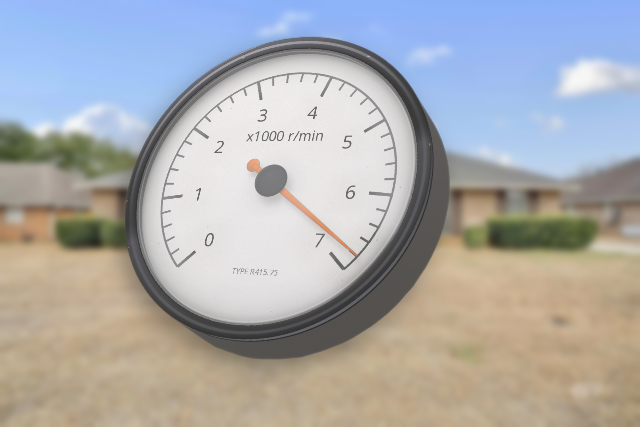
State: 6800 rpm
